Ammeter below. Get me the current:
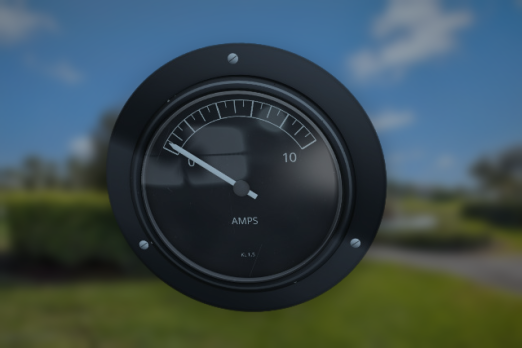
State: 0.5 A
